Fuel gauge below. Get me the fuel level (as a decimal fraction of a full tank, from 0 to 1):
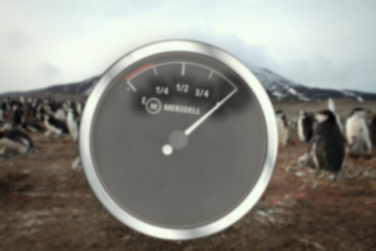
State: 1
